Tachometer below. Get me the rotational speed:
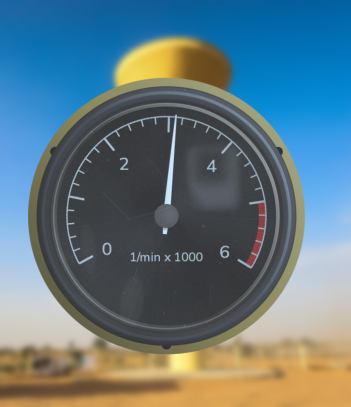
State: 3100 rpm
